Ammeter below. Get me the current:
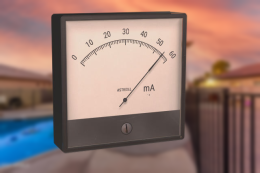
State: 55 mA
